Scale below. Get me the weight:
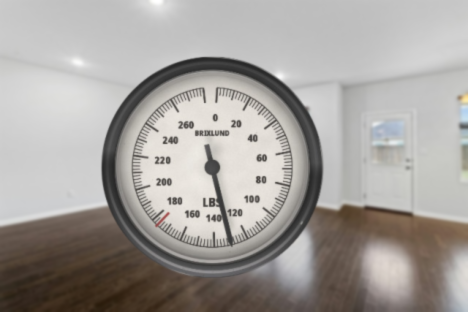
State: 130 lb
